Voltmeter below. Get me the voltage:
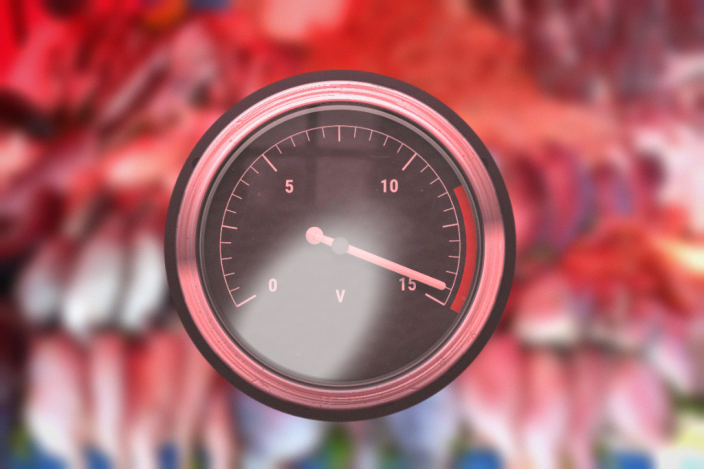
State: 14.5 V
